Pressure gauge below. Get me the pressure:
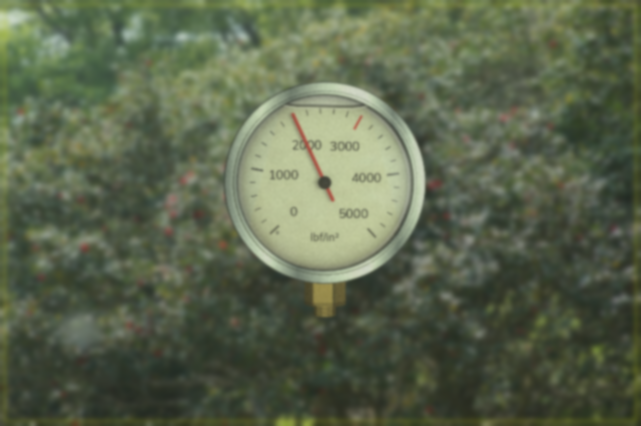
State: 2000 psi
